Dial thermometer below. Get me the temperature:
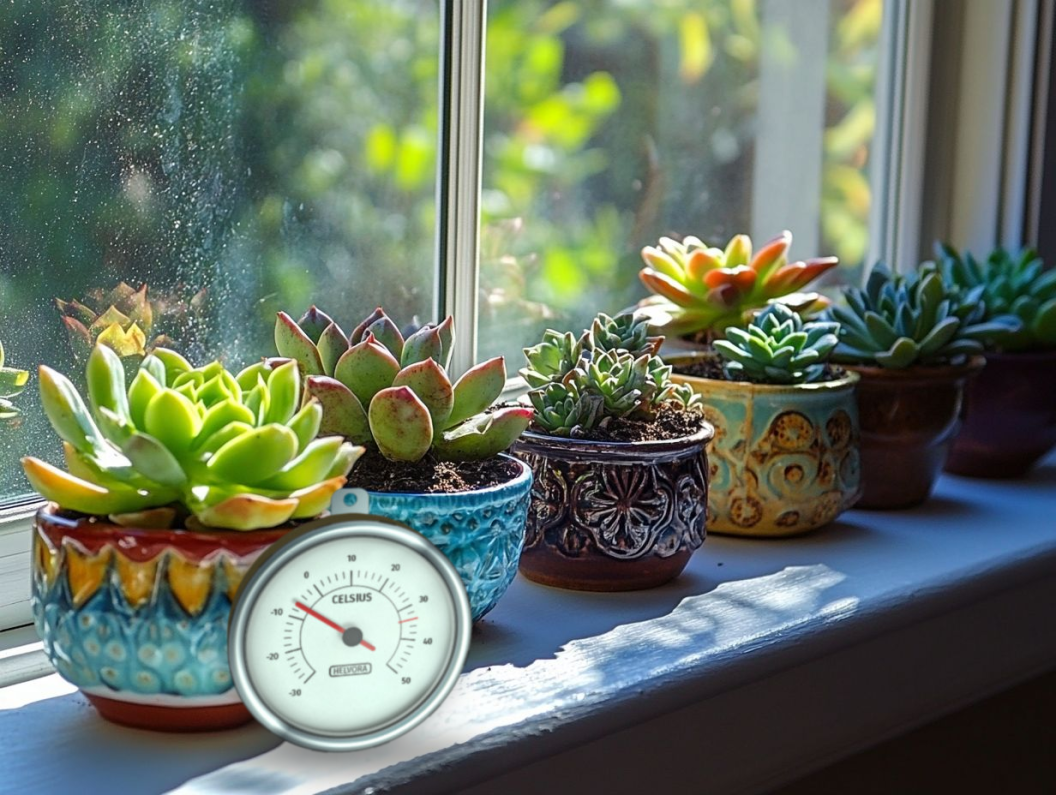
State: -6 °C
